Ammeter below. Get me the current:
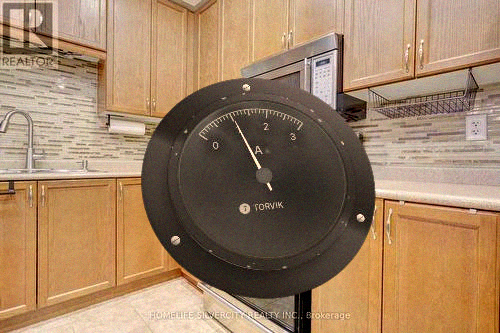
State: 1 A
